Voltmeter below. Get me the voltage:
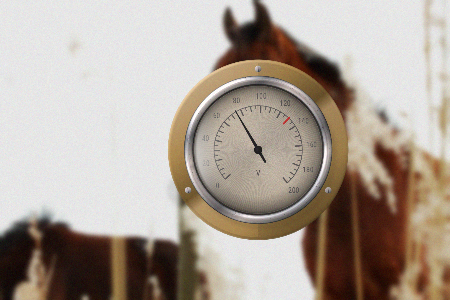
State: 75 V
